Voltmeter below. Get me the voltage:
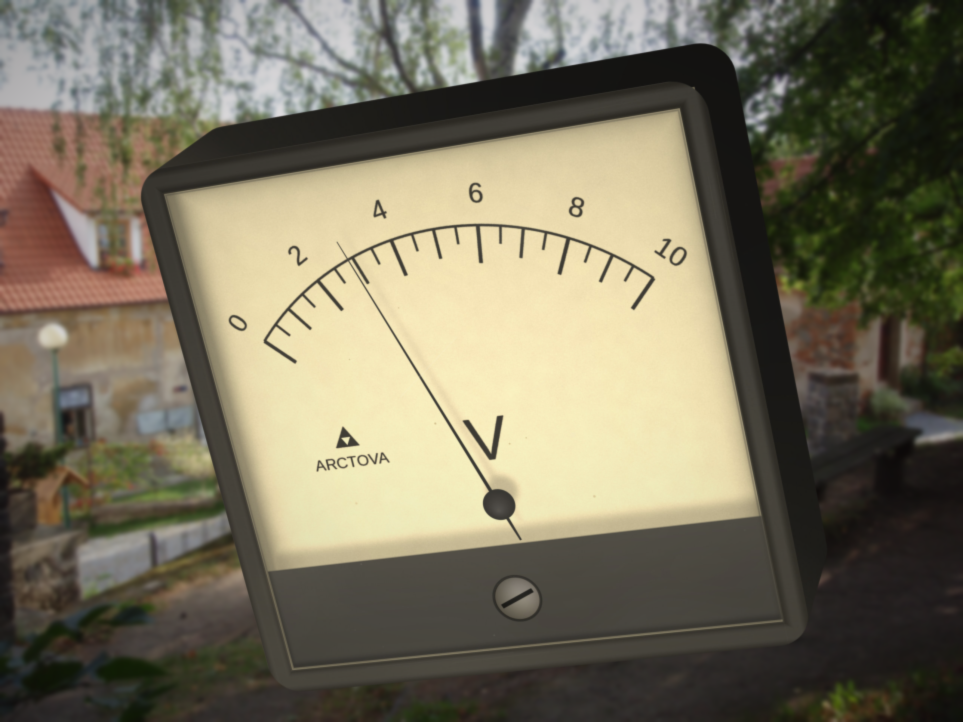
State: 3 V
